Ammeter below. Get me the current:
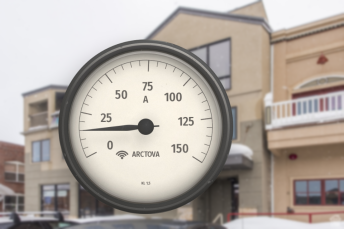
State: 15 A
